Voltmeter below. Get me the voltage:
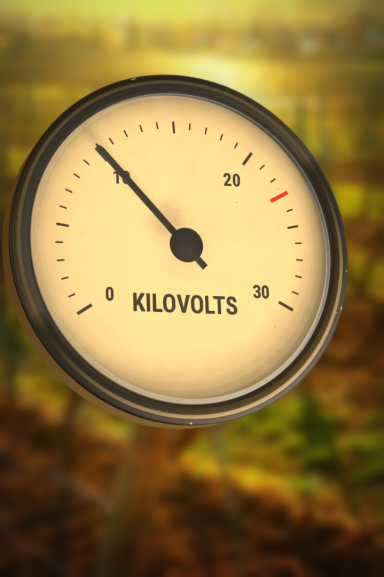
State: 10 kV
